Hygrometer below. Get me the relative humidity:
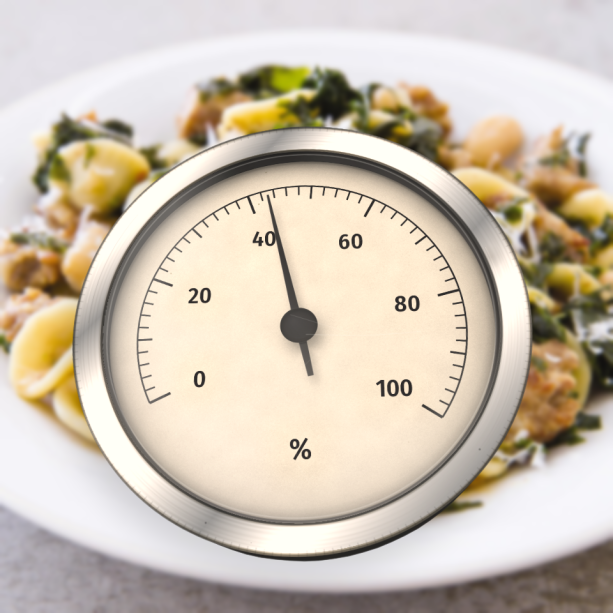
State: 43 %
